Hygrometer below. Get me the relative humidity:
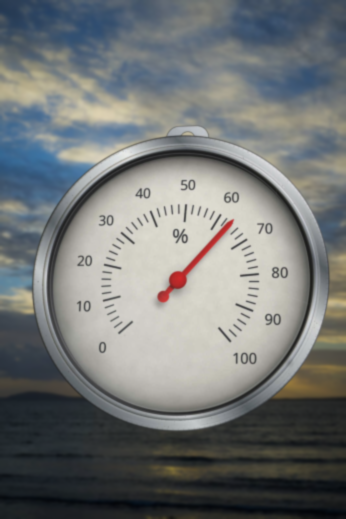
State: 64 %
